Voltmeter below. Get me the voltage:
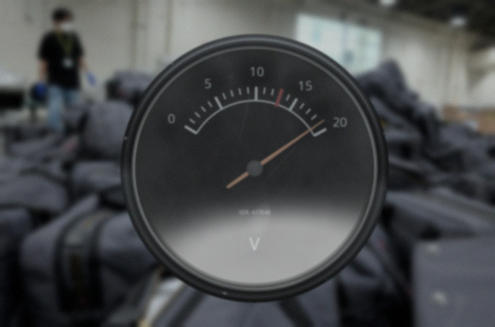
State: 19 V
